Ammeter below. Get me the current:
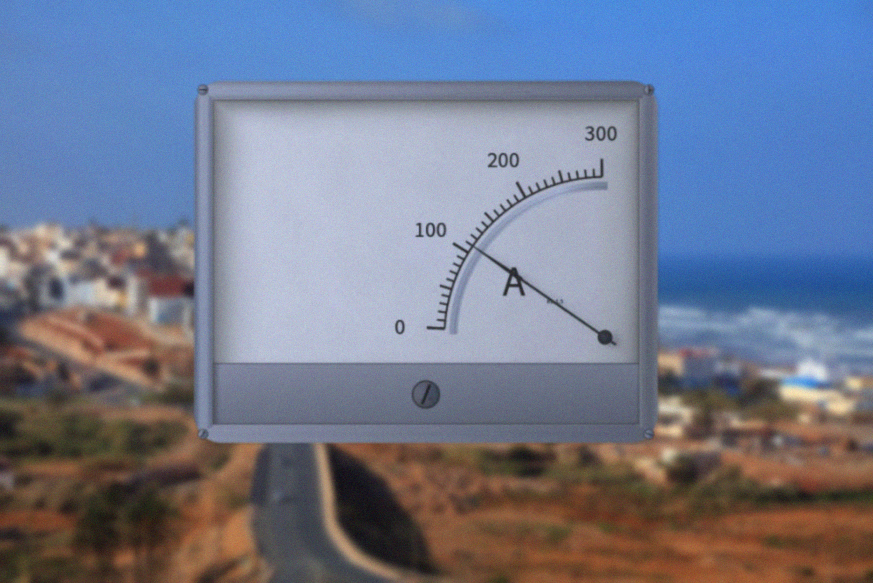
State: 110 A
